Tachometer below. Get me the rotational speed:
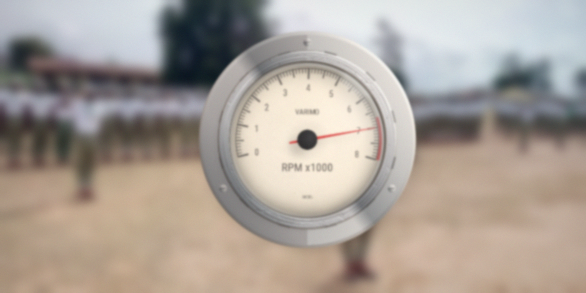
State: 7000 rpm
